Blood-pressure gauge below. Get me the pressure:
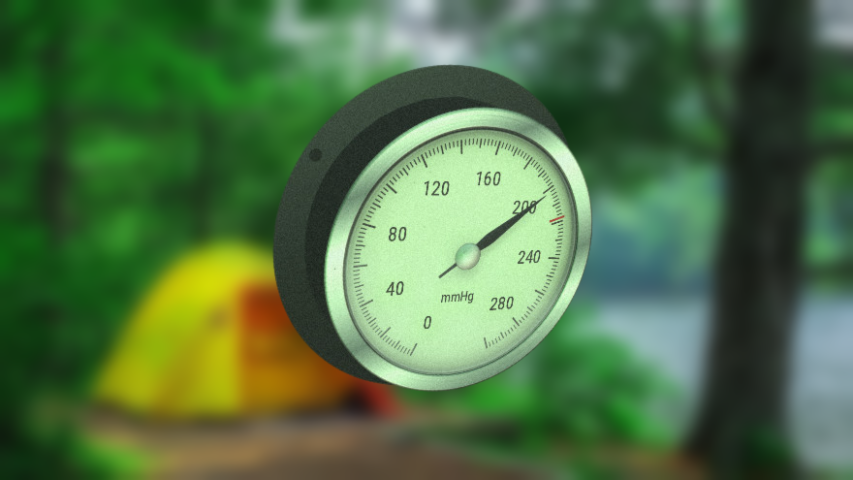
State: 200 mmHg
